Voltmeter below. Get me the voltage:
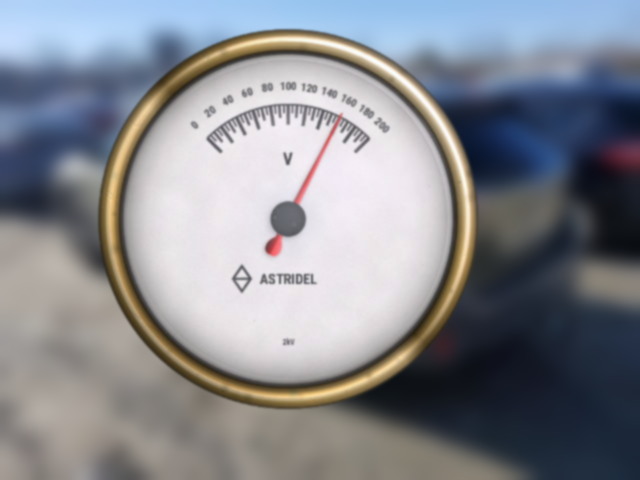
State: 160 V
